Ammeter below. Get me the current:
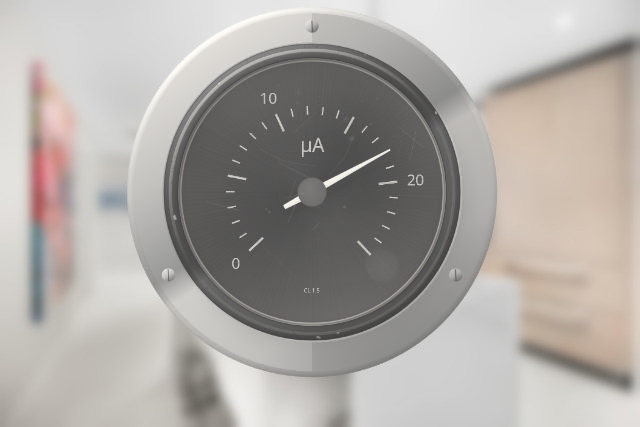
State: 18 µA
